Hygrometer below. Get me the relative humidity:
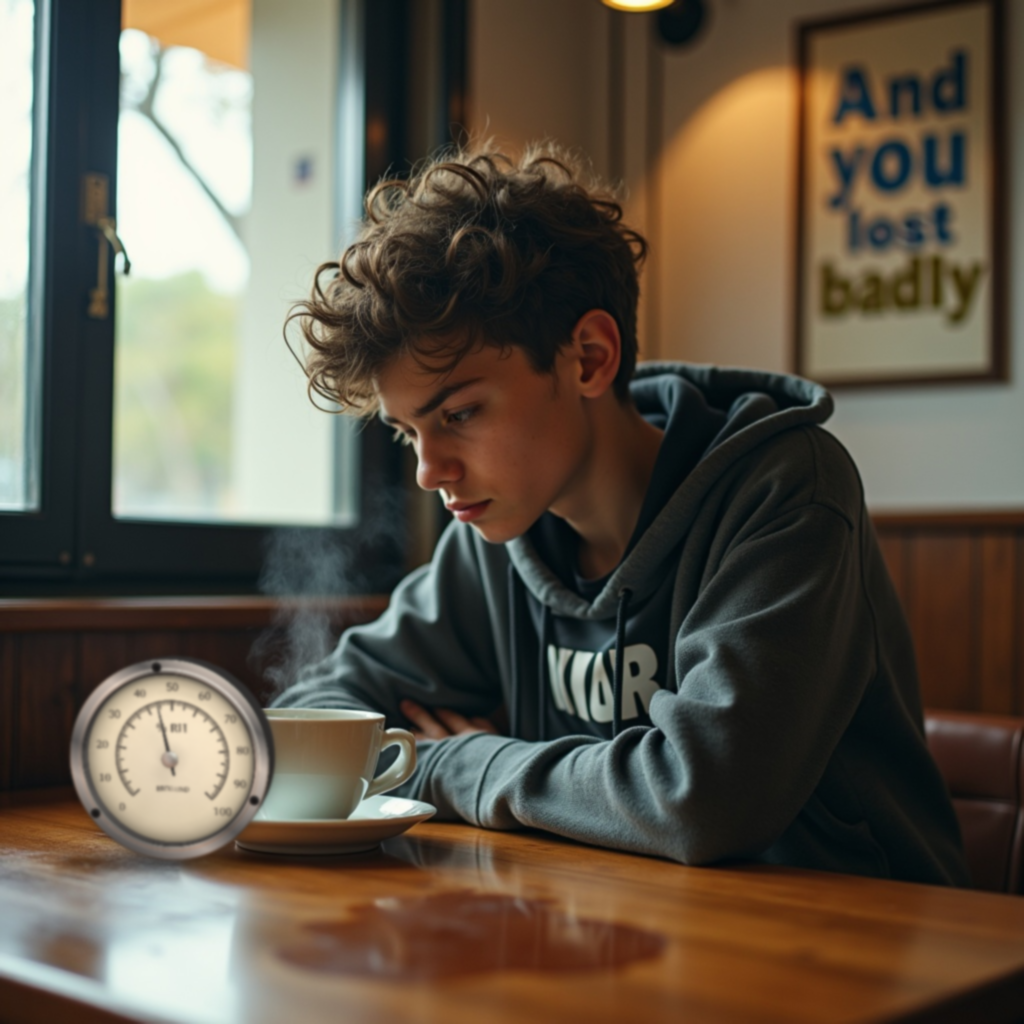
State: 45 %
